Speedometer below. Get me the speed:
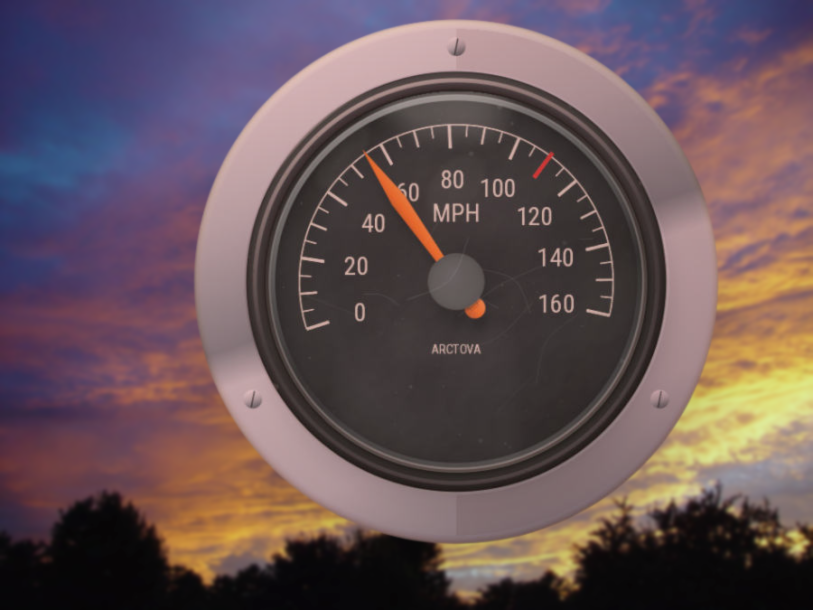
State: 55 mph
